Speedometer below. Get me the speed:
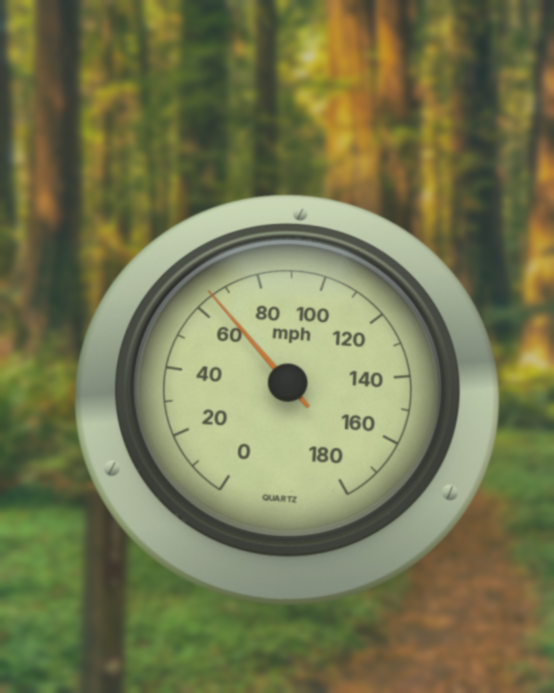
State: 65 mph
